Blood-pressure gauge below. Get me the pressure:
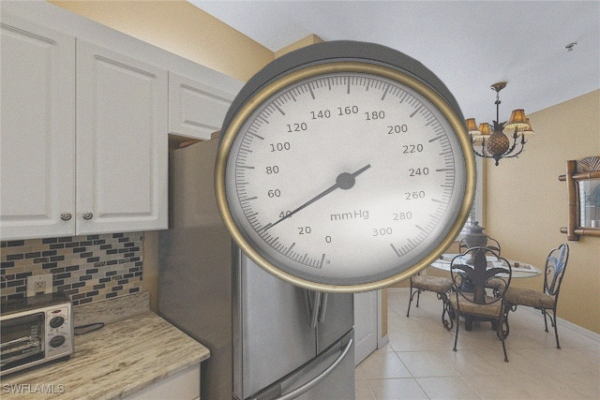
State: 40 mmHg
